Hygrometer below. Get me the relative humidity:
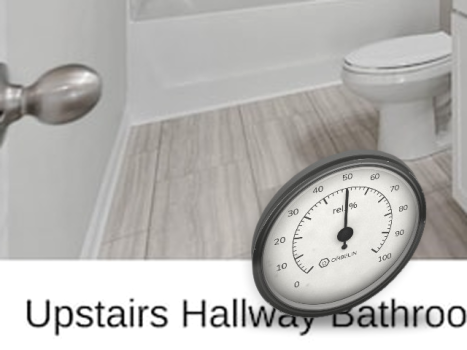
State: 50 %
